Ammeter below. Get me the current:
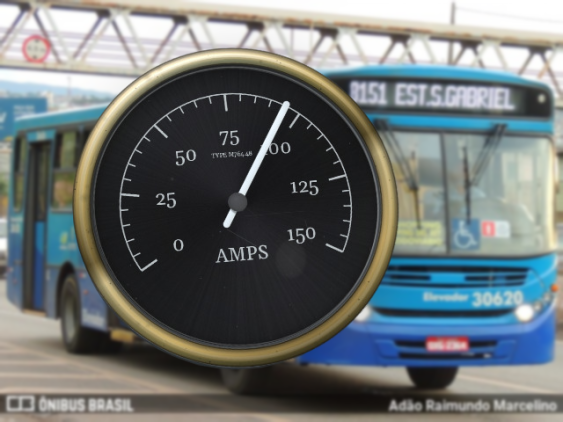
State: 95 A
